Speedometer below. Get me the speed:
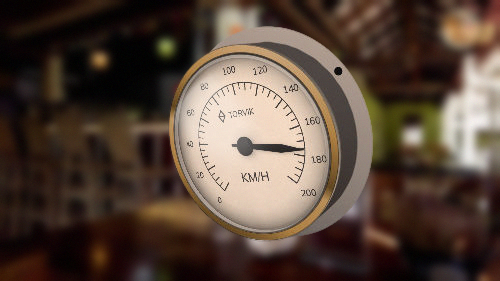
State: 175 km/h
